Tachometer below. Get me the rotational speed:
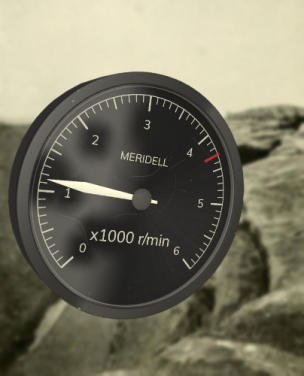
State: 1150 rpm
